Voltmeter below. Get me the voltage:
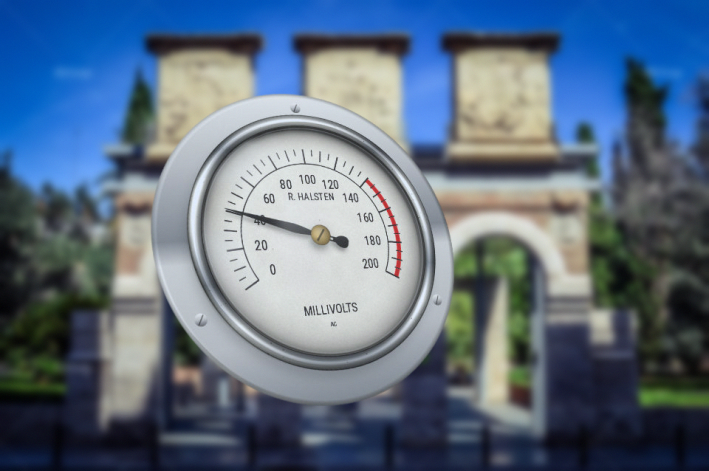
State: 40 mV
